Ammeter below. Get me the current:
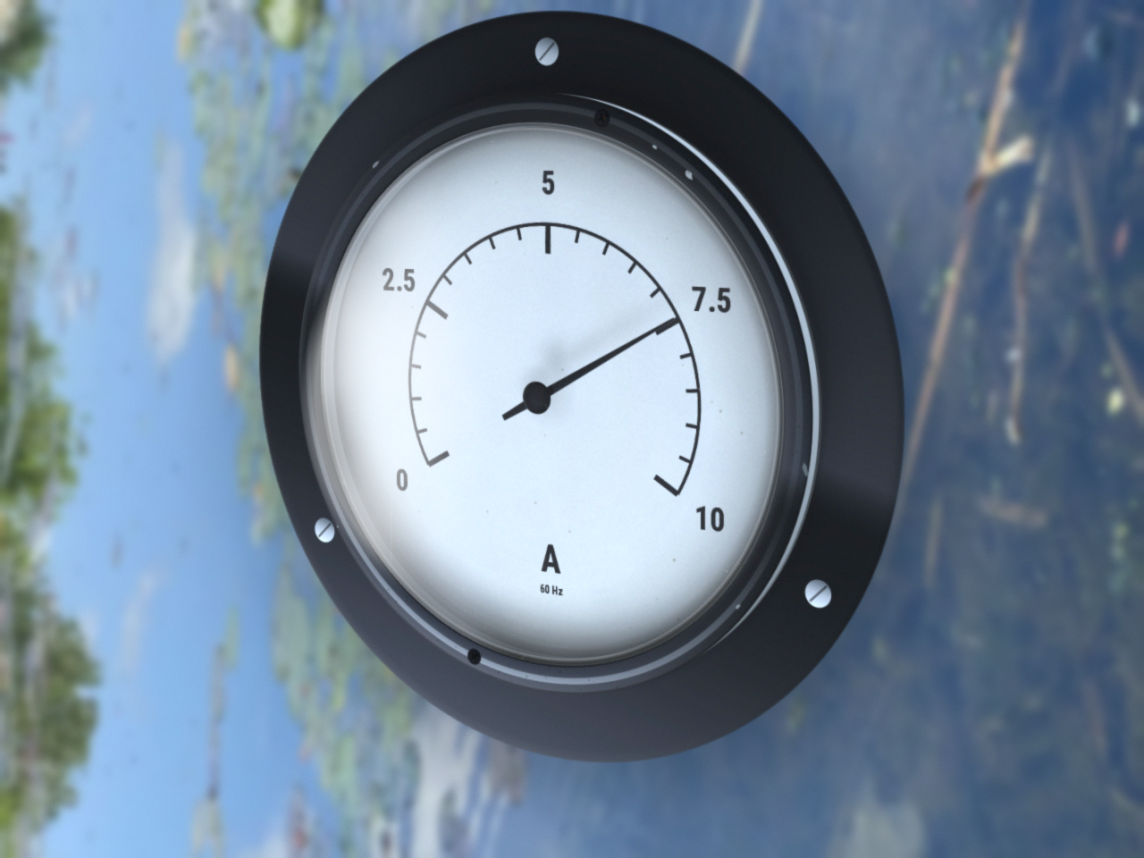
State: 7.5 A
